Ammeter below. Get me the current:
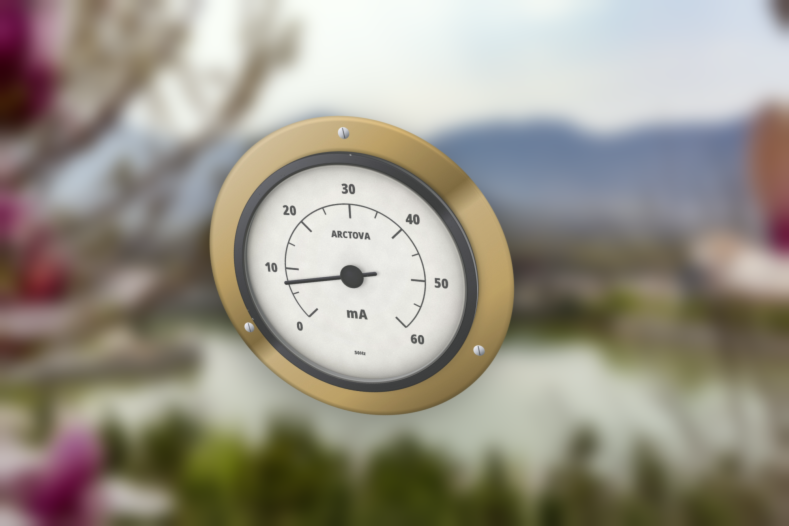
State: 7.5 mA
